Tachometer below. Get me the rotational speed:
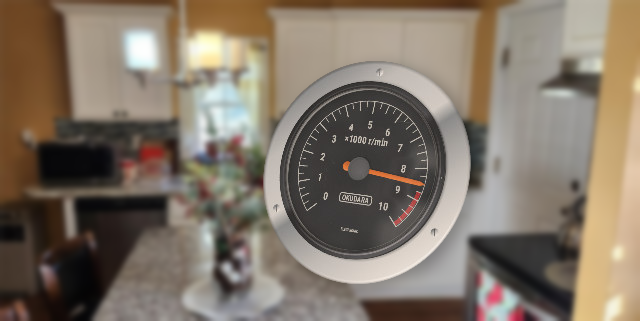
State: 8500 rpm
